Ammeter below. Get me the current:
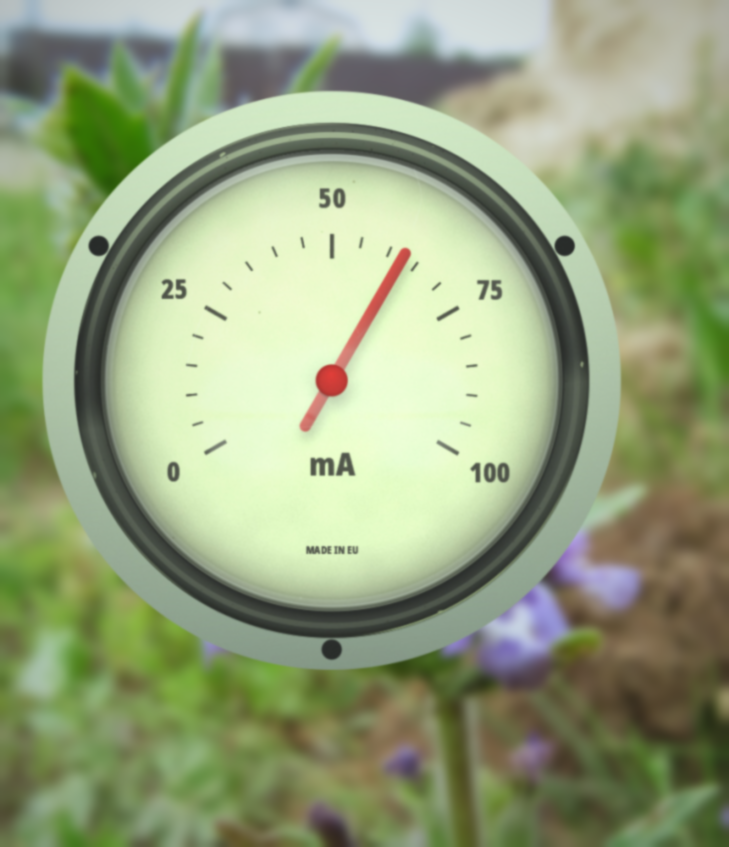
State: 62.5 mA
